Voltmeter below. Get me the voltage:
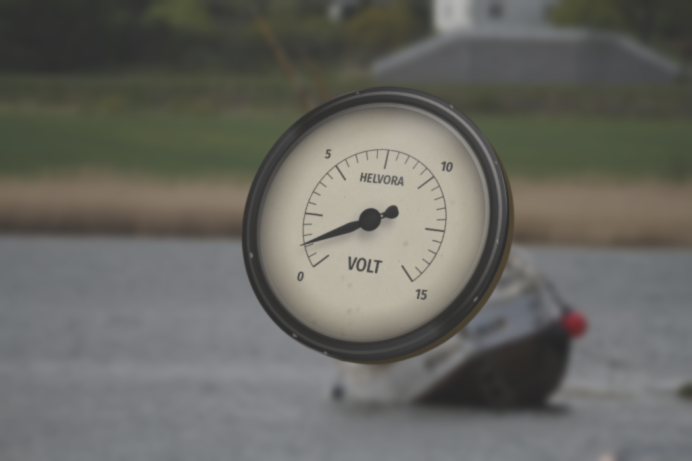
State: 1 V
